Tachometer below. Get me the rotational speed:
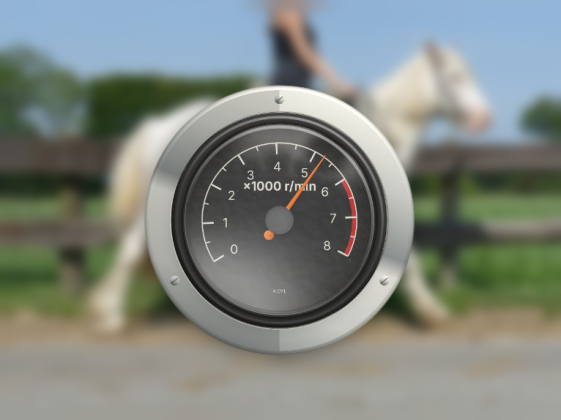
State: 5250 rpm
